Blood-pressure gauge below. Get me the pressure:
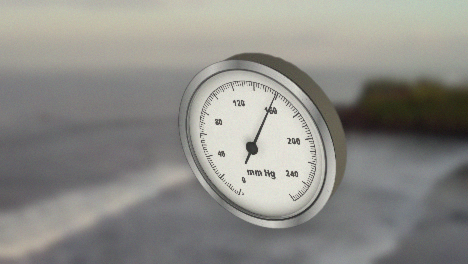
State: 160 mmHg
